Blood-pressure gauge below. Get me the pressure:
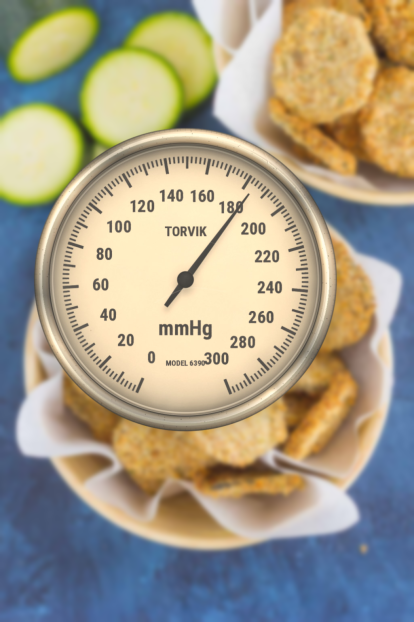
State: 184 mmHg
